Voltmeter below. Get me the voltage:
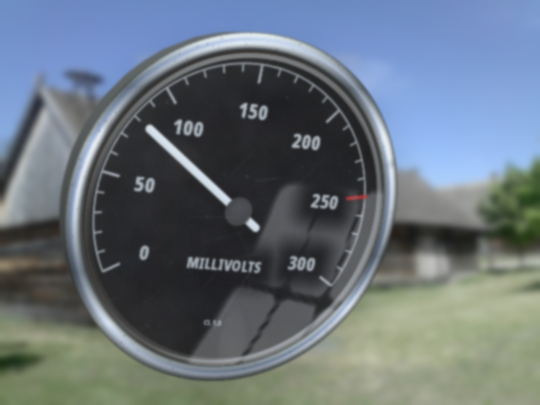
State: 80 mV
